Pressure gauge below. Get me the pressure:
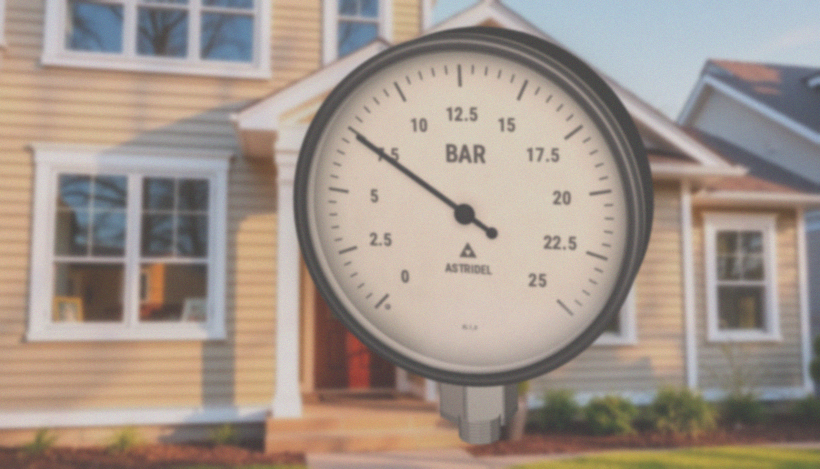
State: 7.5 bar
